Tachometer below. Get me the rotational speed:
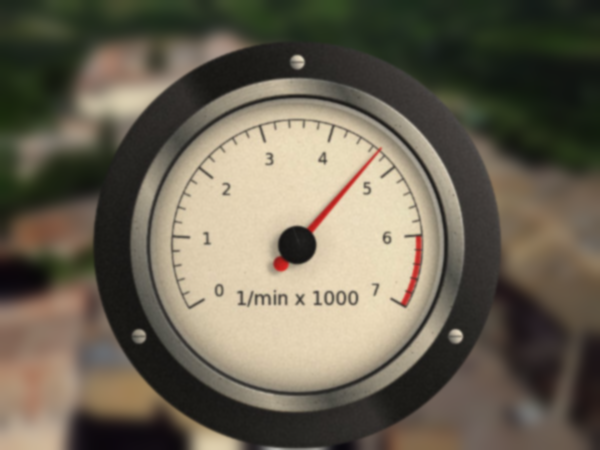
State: 4700 rpm
